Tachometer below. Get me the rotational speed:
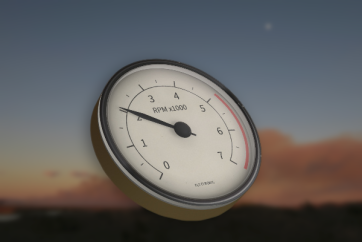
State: 2000 rpm
